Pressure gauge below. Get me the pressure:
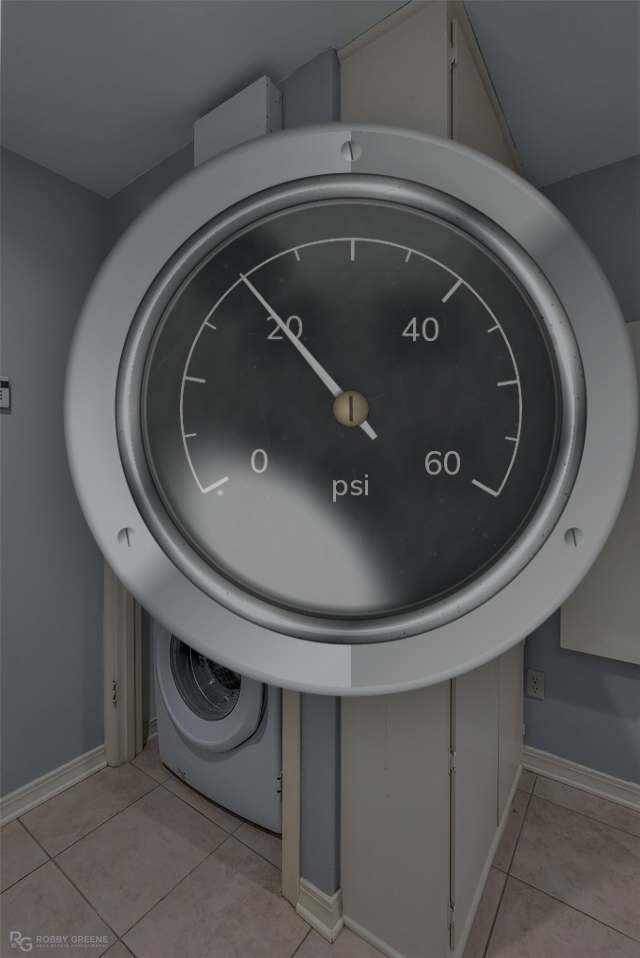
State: 20 psi
